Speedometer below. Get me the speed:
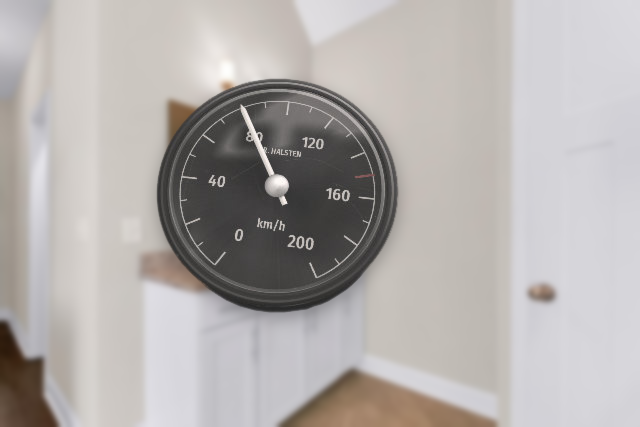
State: 80 km/h
